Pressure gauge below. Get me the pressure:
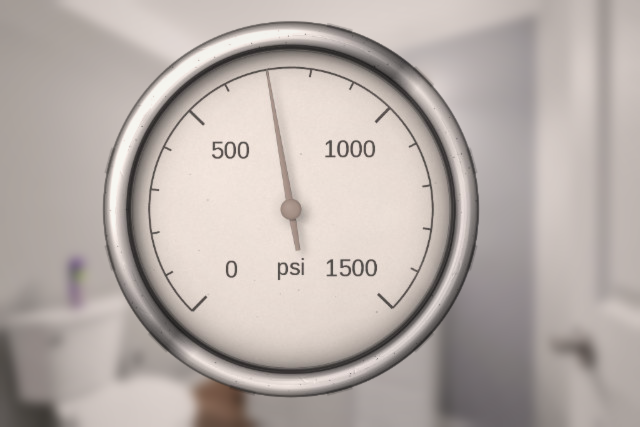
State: 700 psi
